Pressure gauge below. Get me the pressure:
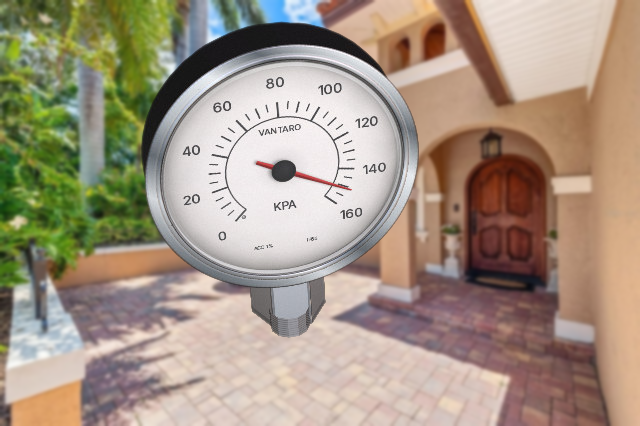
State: 150 kPa
